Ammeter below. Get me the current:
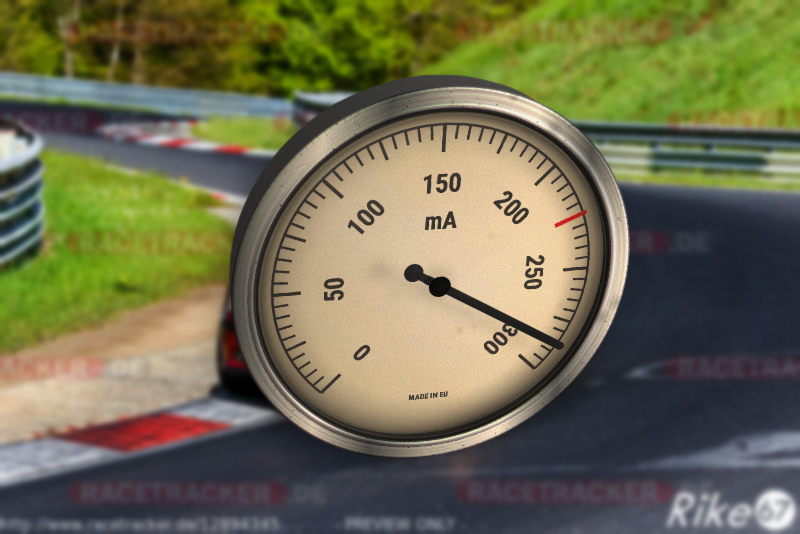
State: 285 mA
